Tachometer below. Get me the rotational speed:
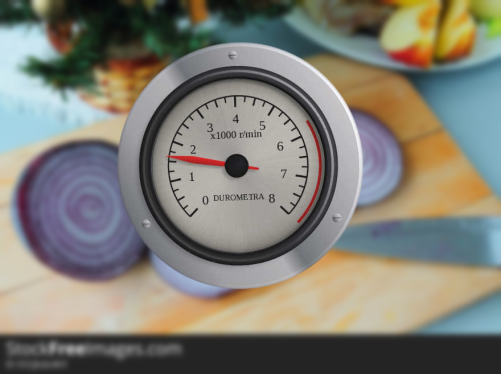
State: 1625 rpm
